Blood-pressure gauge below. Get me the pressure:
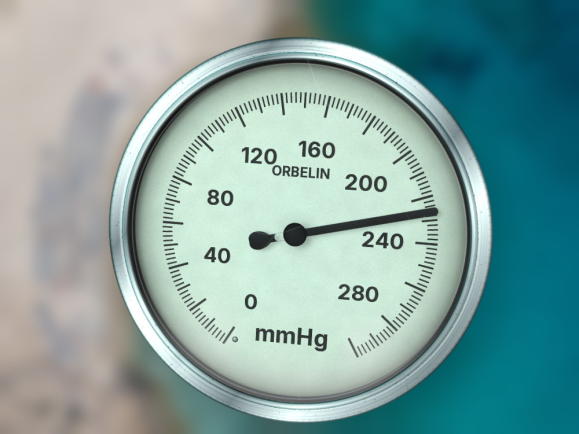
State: 226 mmHg
